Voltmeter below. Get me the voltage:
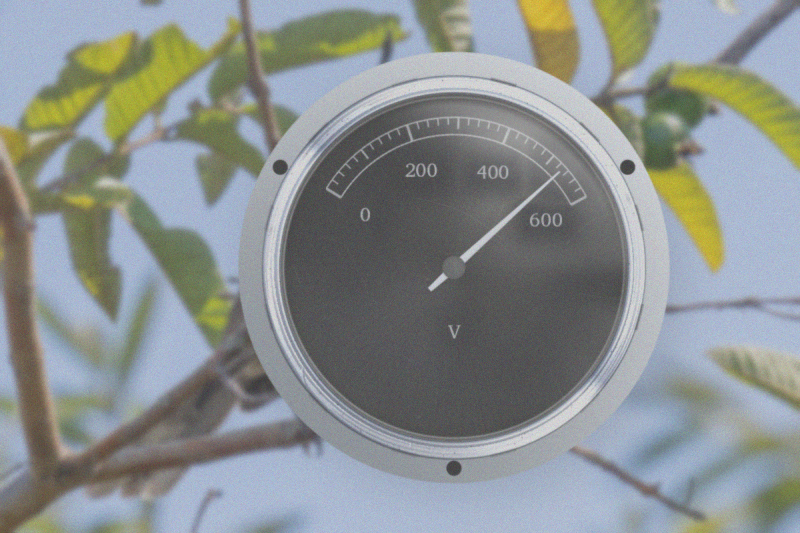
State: 530 V
